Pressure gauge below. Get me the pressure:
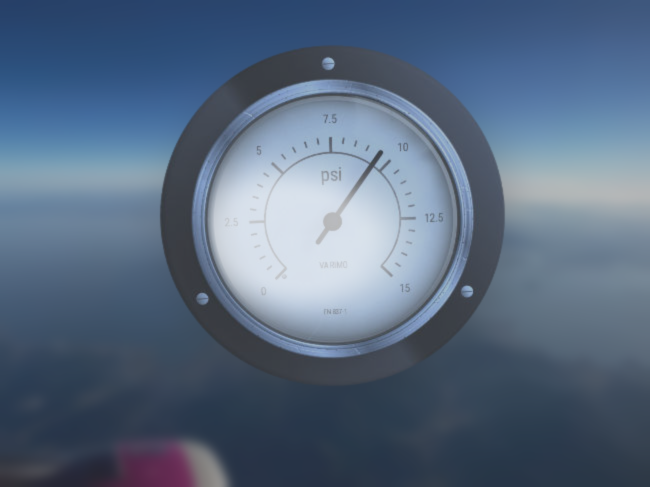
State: 9.5 psi
